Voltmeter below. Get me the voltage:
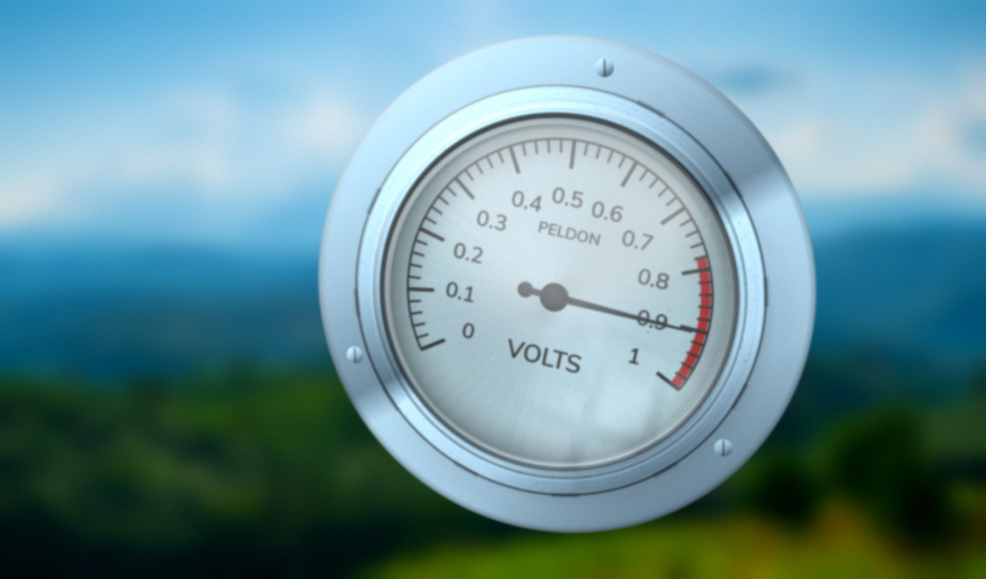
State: 0.9 V
